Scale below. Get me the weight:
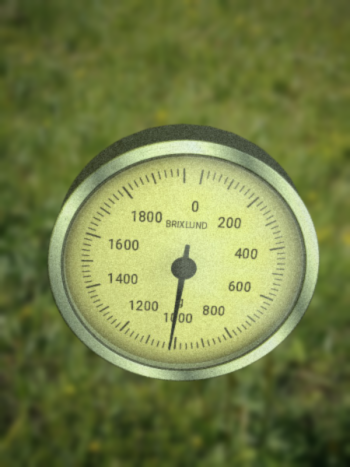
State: 1020 g
